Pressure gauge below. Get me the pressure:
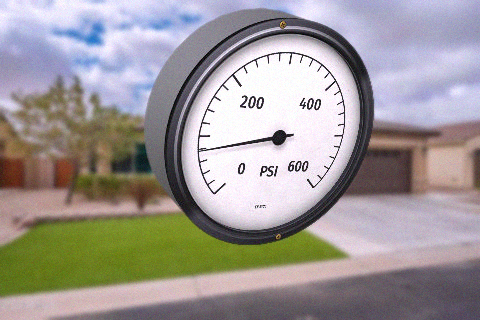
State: 80 psi
